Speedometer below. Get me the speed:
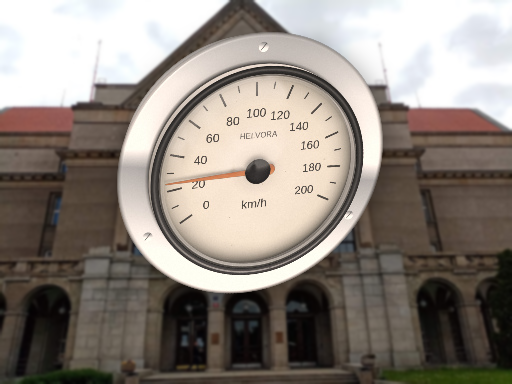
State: 25 km/h
